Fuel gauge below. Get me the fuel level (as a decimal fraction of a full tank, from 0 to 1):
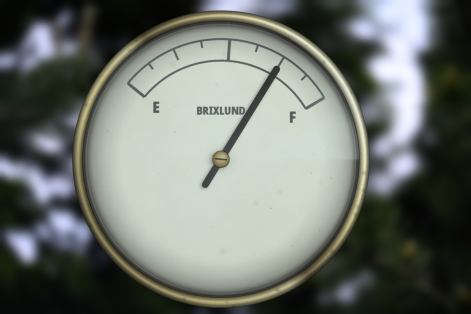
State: 0.75
